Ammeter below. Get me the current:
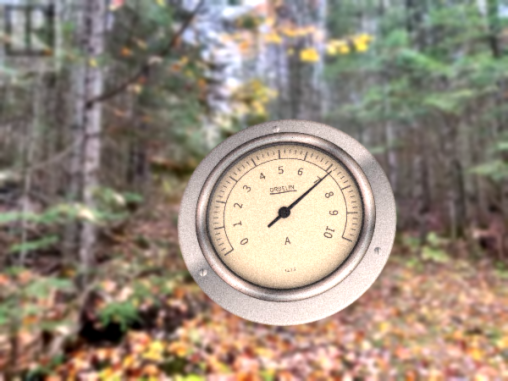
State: 7.2 A
